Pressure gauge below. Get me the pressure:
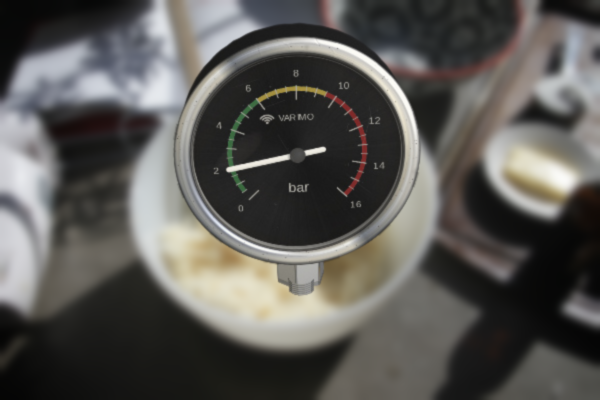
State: 2 bar
